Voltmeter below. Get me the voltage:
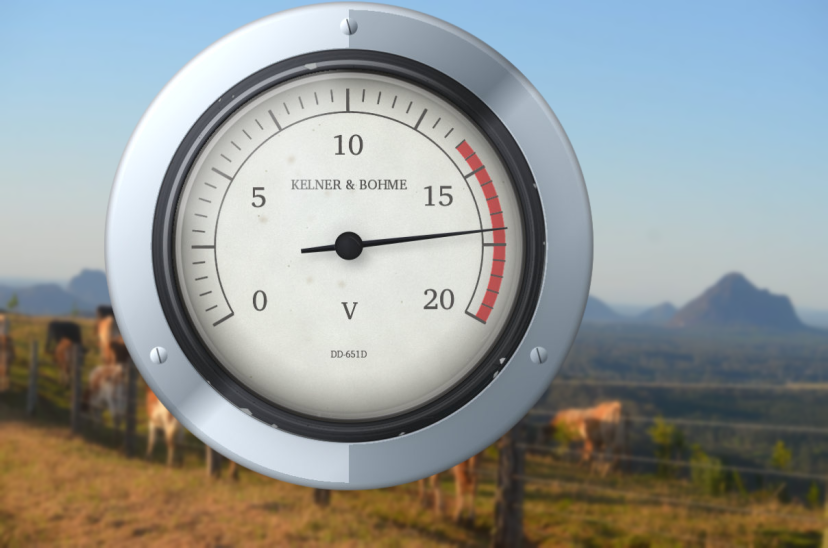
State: 17 V
